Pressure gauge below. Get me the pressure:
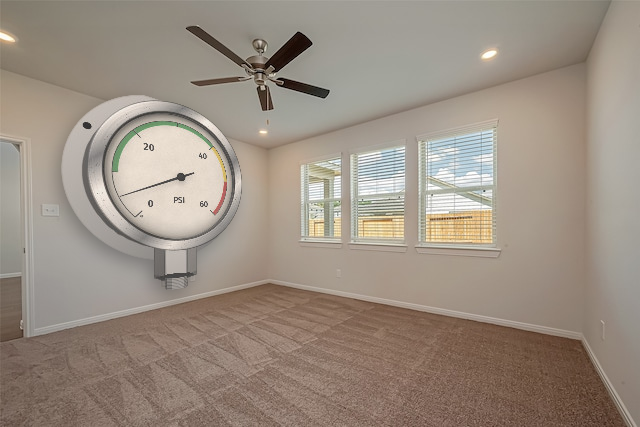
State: 5 psi
